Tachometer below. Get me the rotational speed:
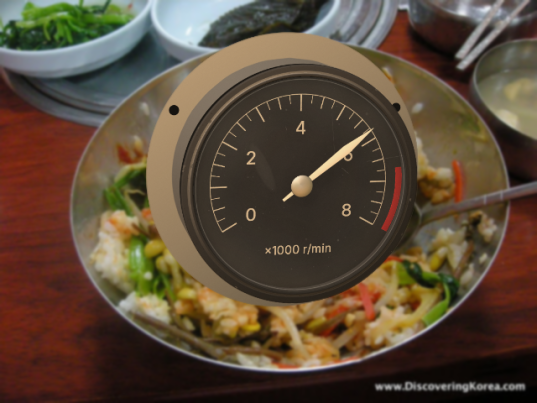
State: 5750 rpm
